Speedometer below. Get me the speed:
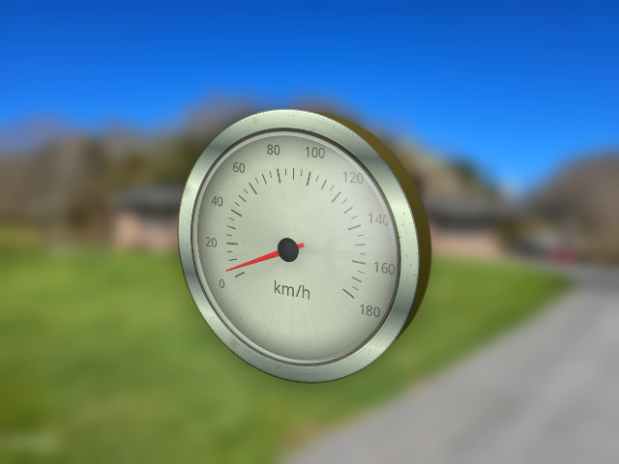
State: 5 km/h
